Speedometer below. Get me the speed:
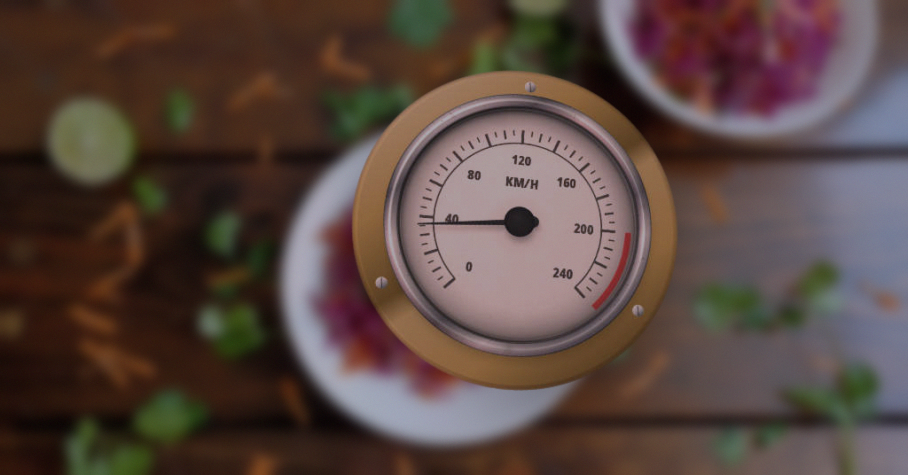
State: 35 km/h
